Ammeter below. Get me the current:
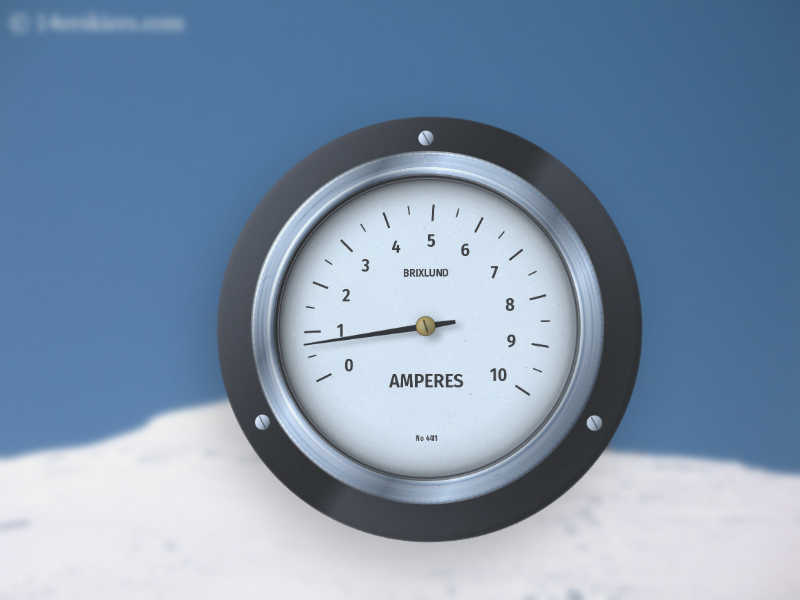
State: 0.75 A
